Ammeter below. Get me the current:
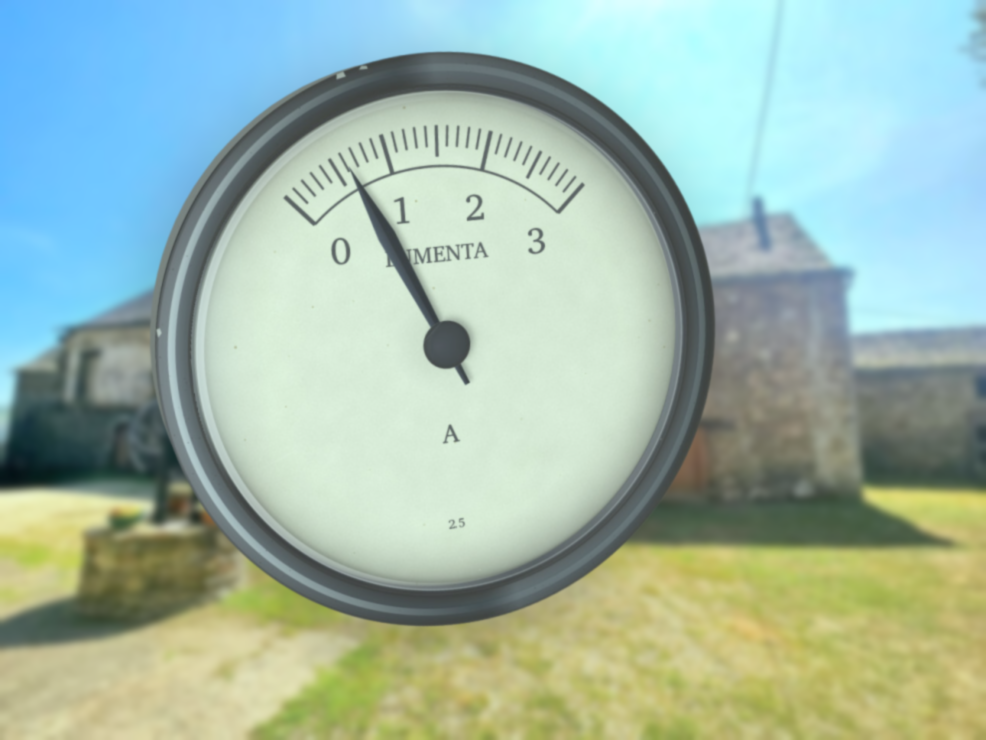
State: 0.6 A
